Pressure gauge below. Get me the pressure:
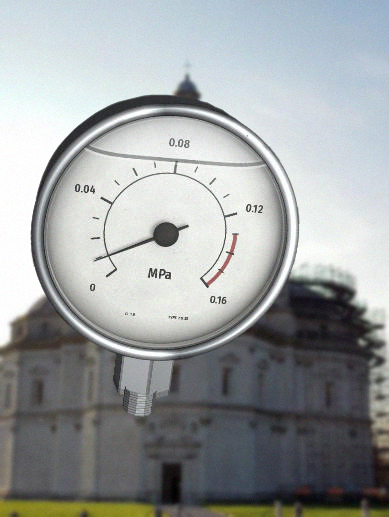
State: 0.01 MPa
